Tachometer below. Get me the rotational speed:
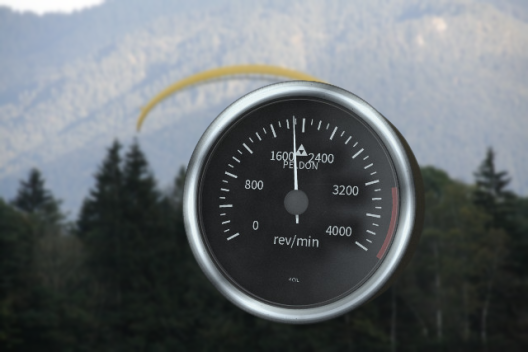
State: 1900 rpm
